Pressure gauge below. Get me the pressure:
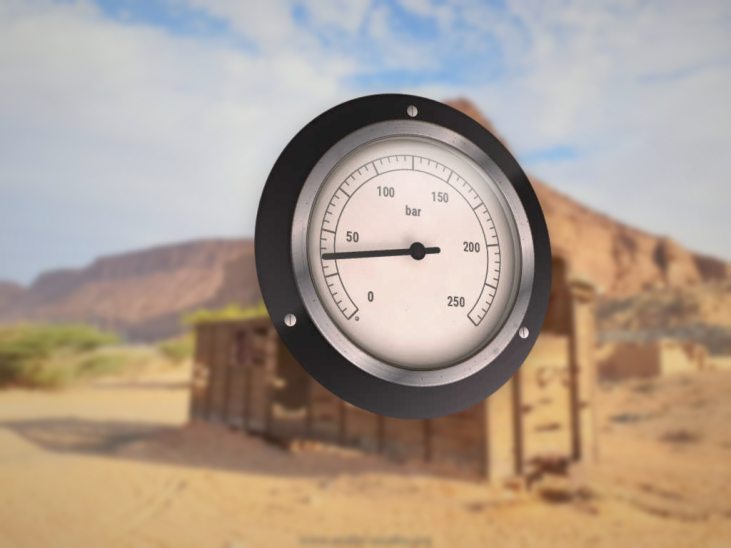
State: 35 bar
